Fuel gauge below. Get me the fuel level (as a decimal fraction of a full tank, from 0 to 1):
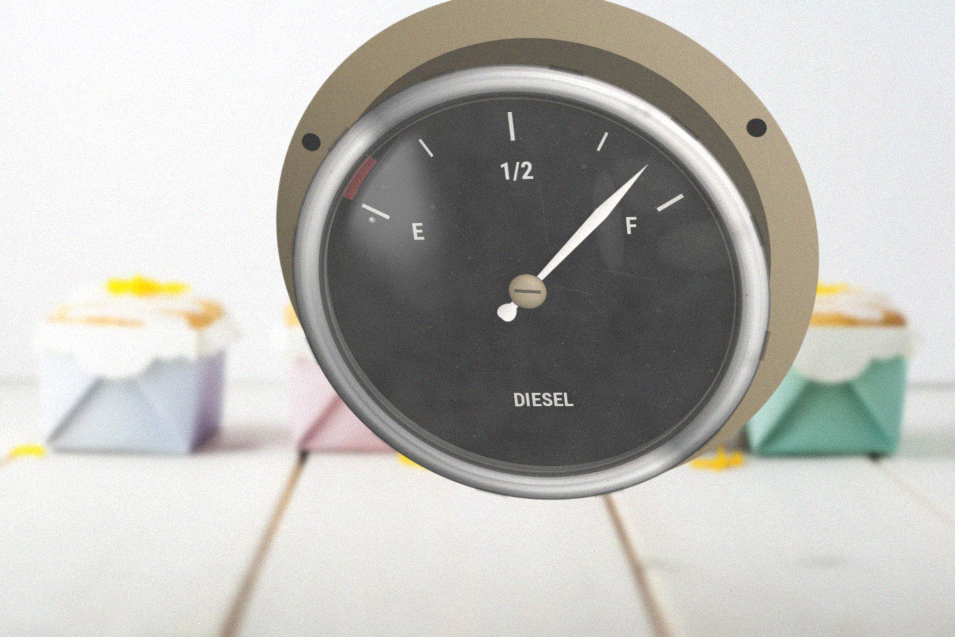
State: 0.875
